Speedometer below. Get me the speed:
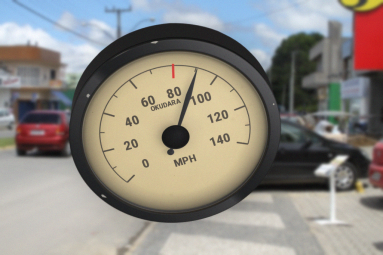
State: 90 mph
